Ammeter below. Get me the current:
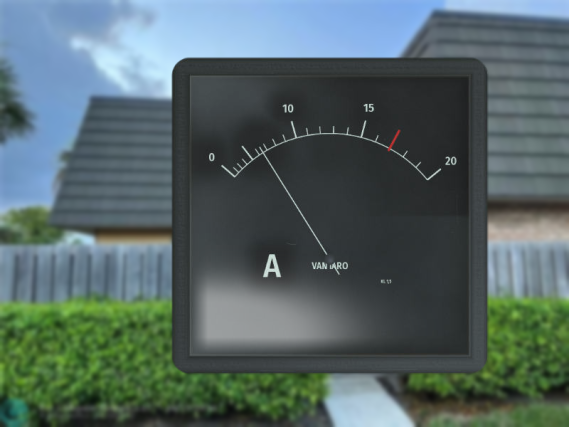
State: 6.5 A
